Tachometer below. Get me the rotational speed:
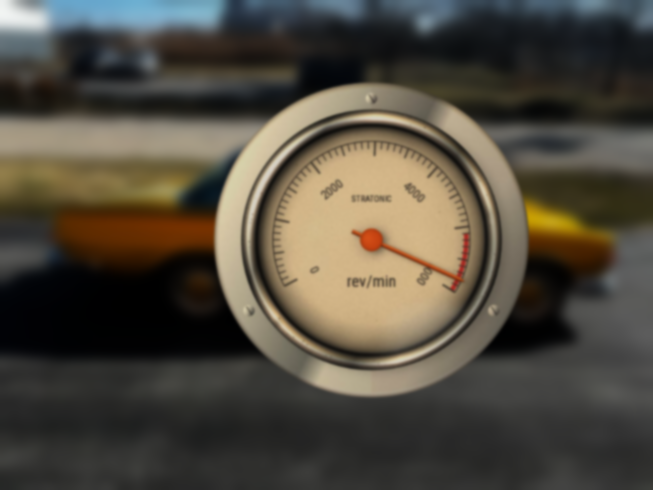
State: 5800 rpm
